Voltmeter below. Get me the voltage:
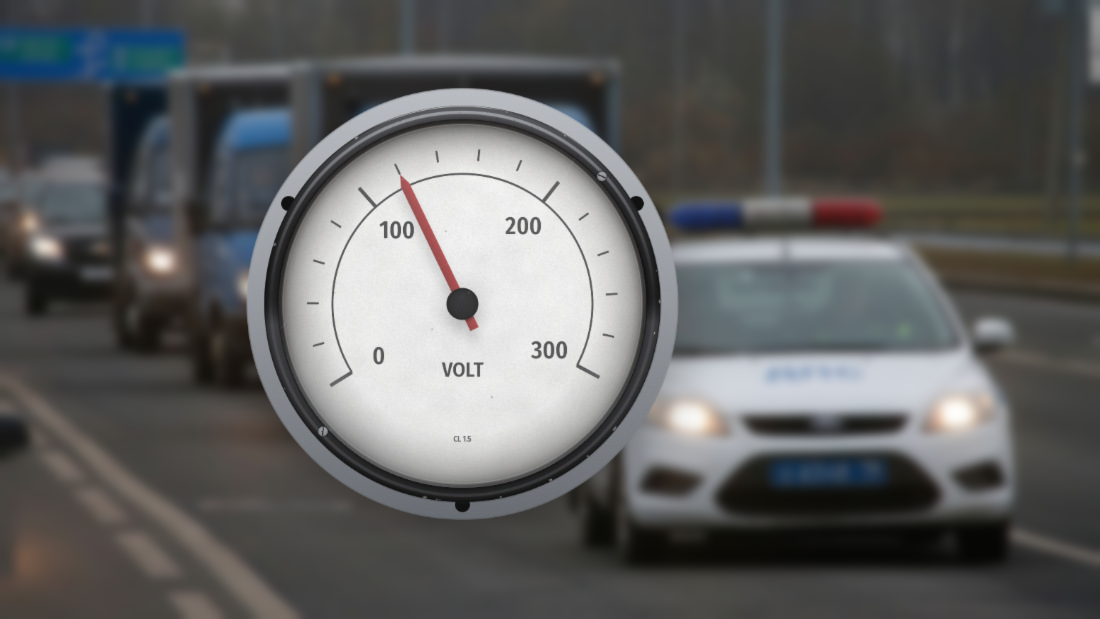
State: 120 V
